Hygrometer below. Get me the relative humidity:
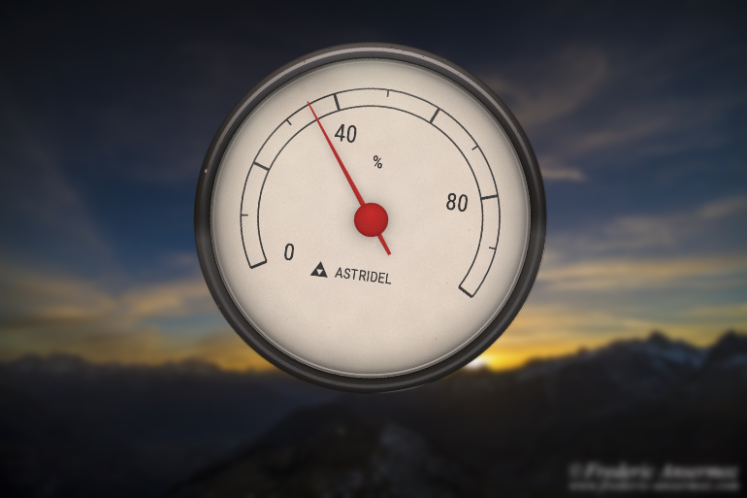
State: 35 %
